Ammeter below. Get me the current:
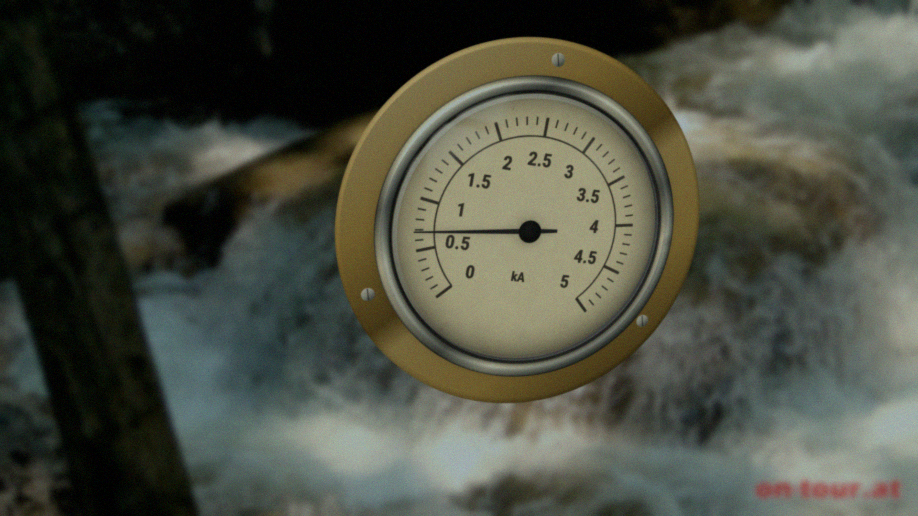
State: 0.7 kA
